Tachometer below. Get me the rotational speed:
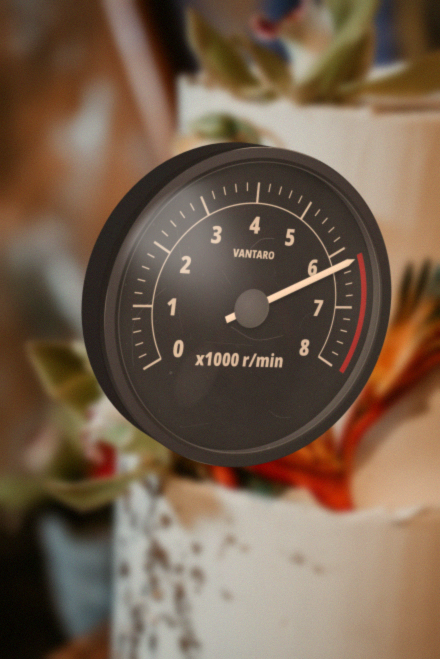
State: 6200 rpm
